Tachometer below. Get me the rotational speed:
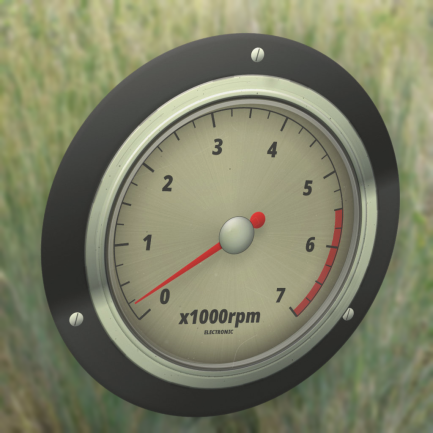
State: 250 rpm
